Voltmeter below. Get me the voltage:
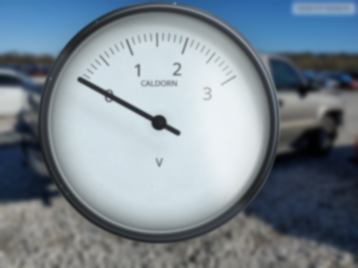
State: 0 V
